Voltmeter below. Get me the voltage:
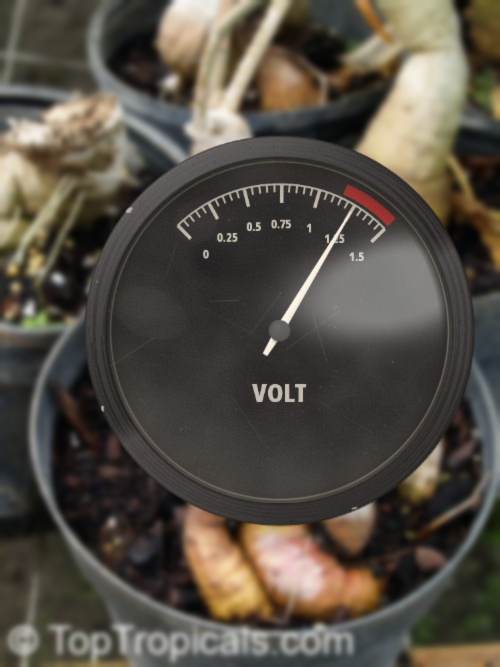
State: 1.25 V
